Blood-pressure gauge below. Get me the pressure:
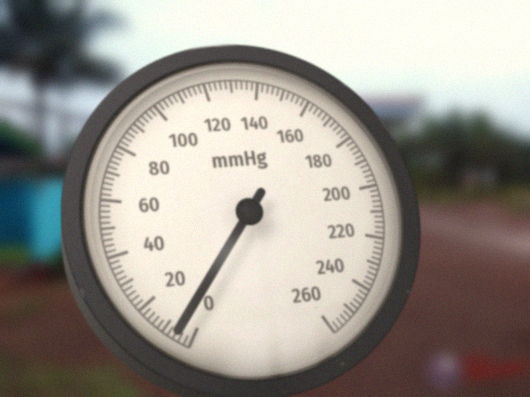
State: 6 mmHg
